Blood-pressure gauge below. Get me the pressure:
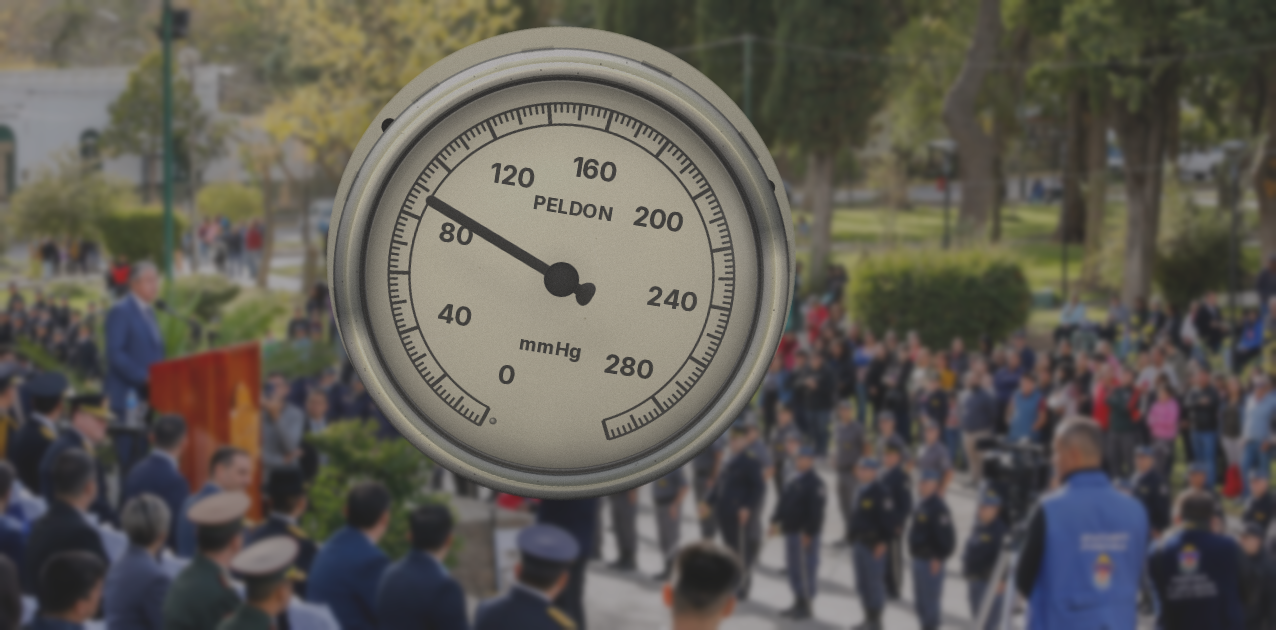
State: 88 mmHg
